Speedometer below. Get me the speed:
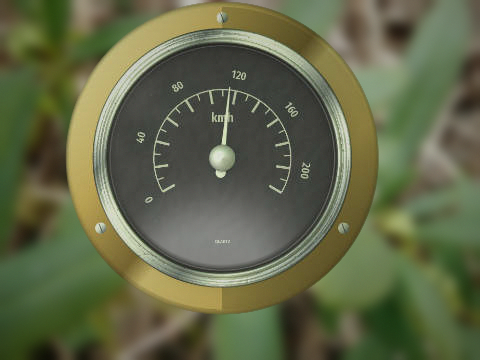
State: 115 km/h
